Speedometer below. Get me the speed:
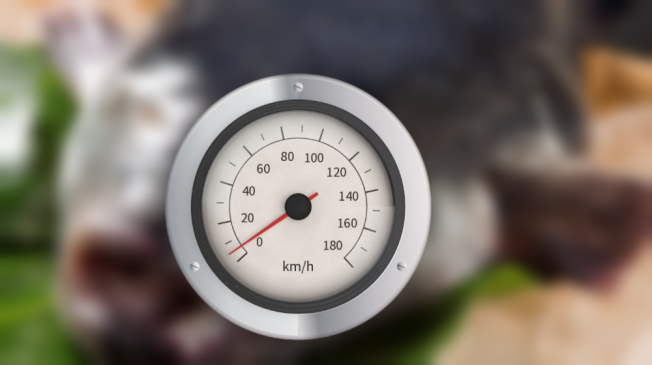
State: 5 km/h
